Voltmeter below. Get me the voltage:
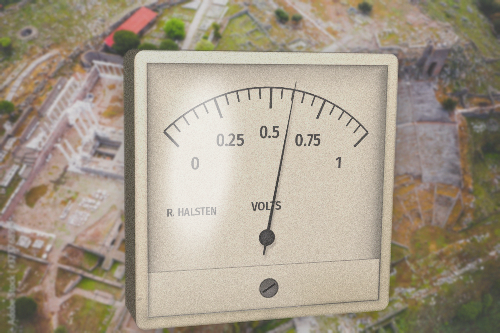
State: 0.6 V
